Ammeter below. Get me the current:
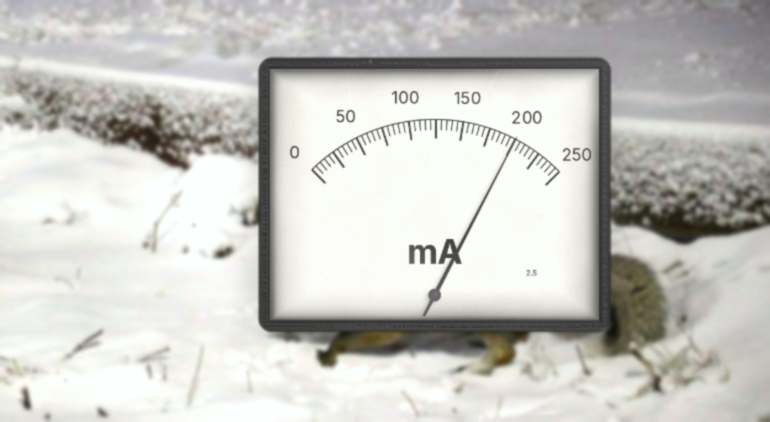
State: 200 mA
